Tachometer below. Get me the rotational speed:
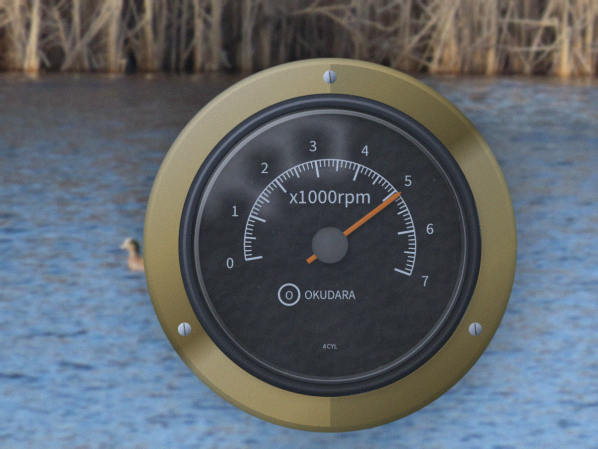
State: 5100 rpm
